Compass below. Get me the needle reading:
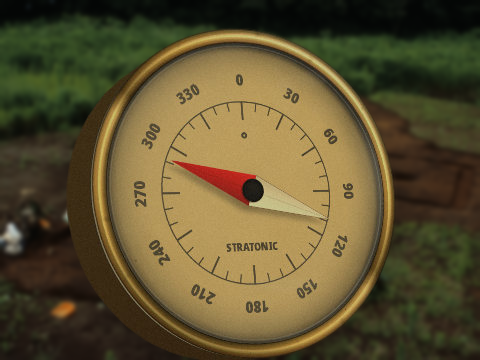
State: 290 °
